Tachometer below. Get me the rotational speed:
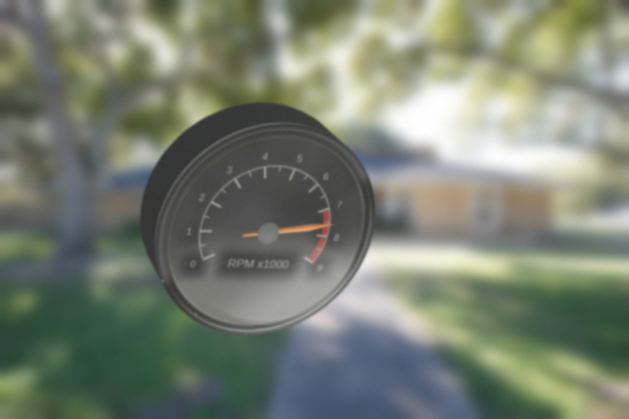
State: 7500 rpm
